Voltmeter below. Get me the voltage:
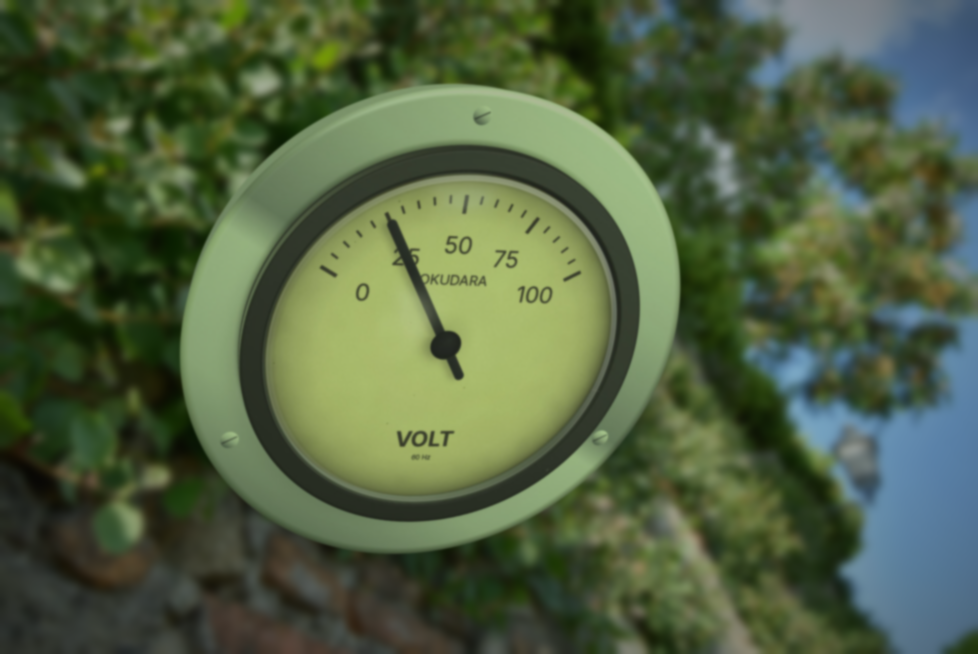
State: 25 V
